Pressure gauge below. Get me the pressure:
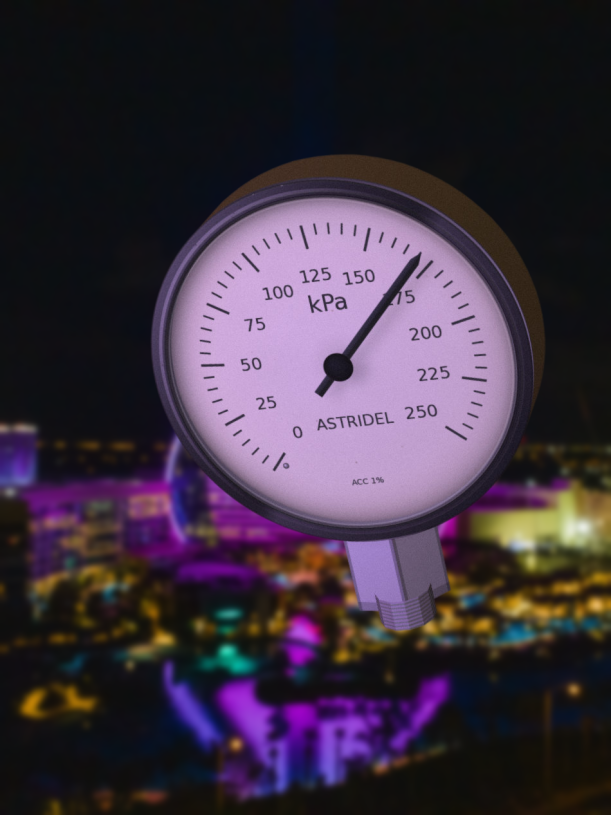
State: 170 kPa
